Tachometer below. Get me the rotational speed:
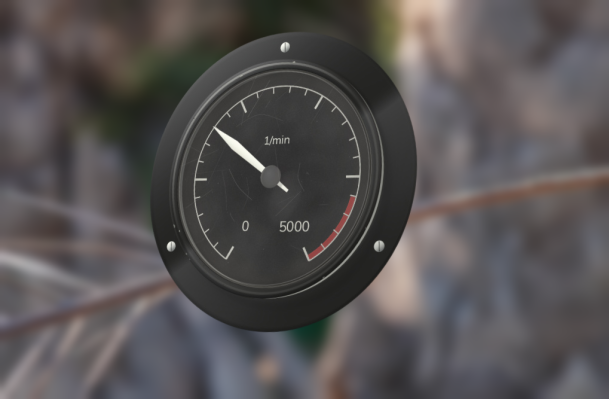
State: 1600 rpm
